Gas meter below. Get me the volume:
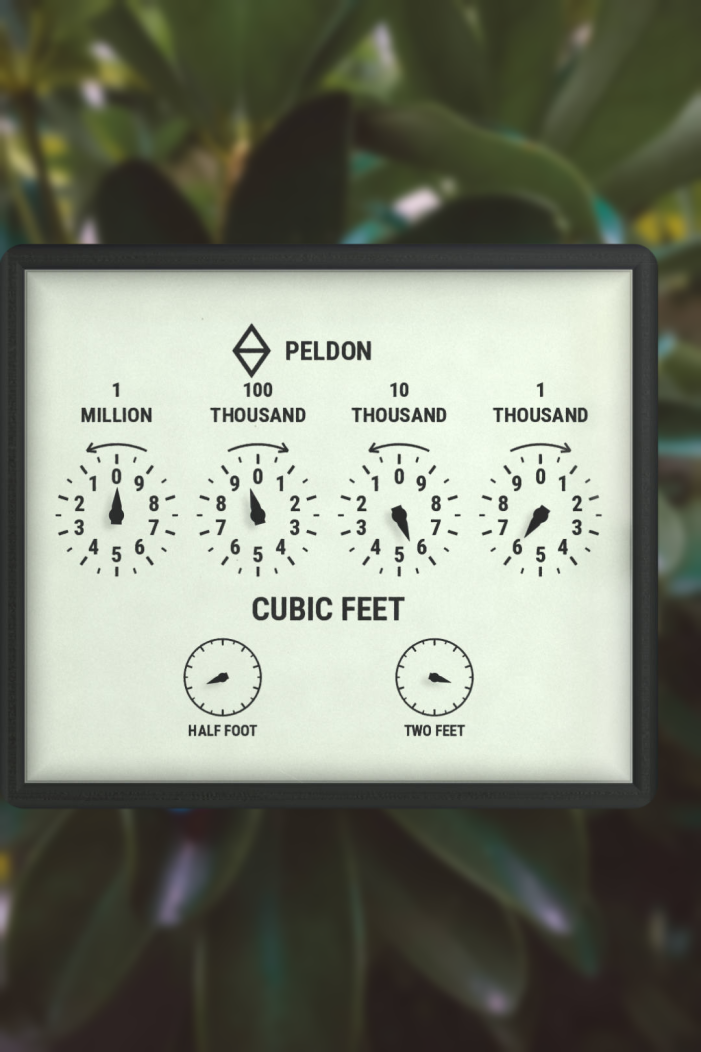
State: 995600 ft³
